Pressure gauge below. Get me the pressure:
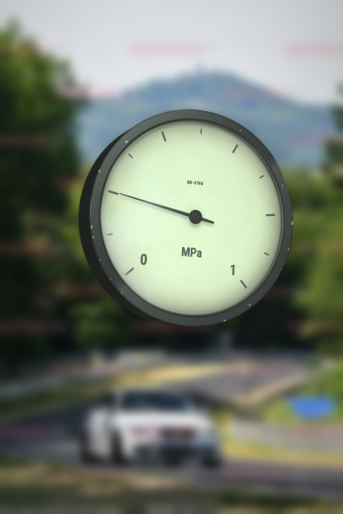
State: 0.2 MPa
